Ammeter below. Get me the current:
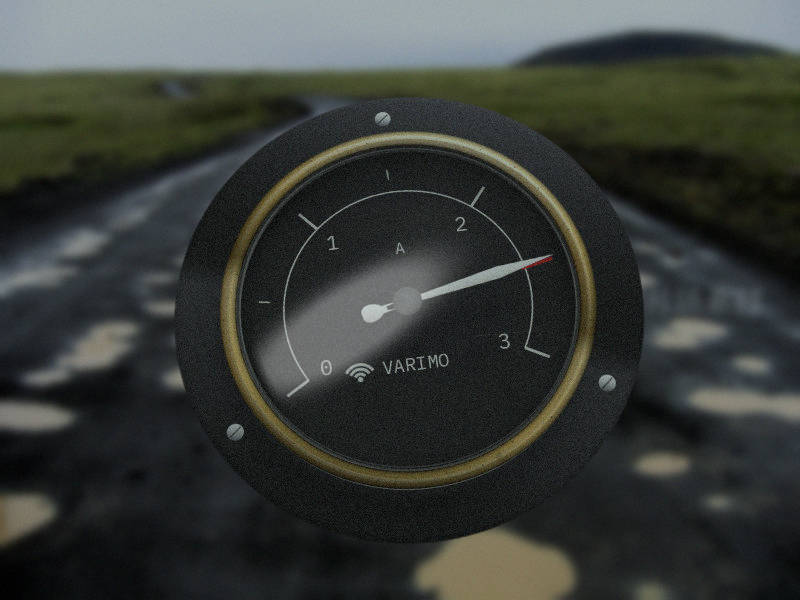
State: 2.5 A
